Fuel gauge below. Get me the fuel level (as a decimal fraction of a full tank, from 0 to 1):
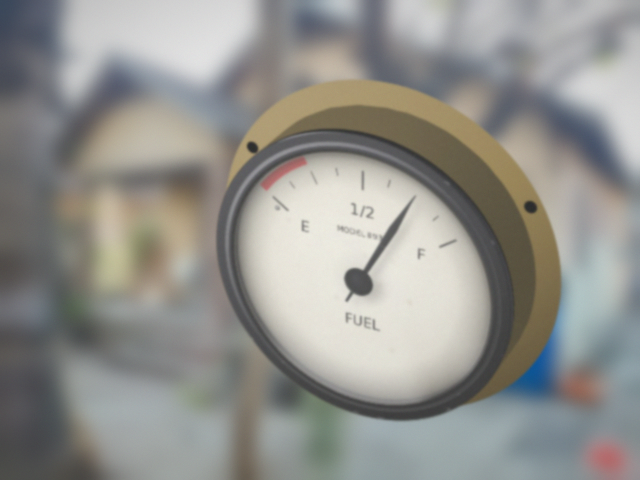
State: 0.75
